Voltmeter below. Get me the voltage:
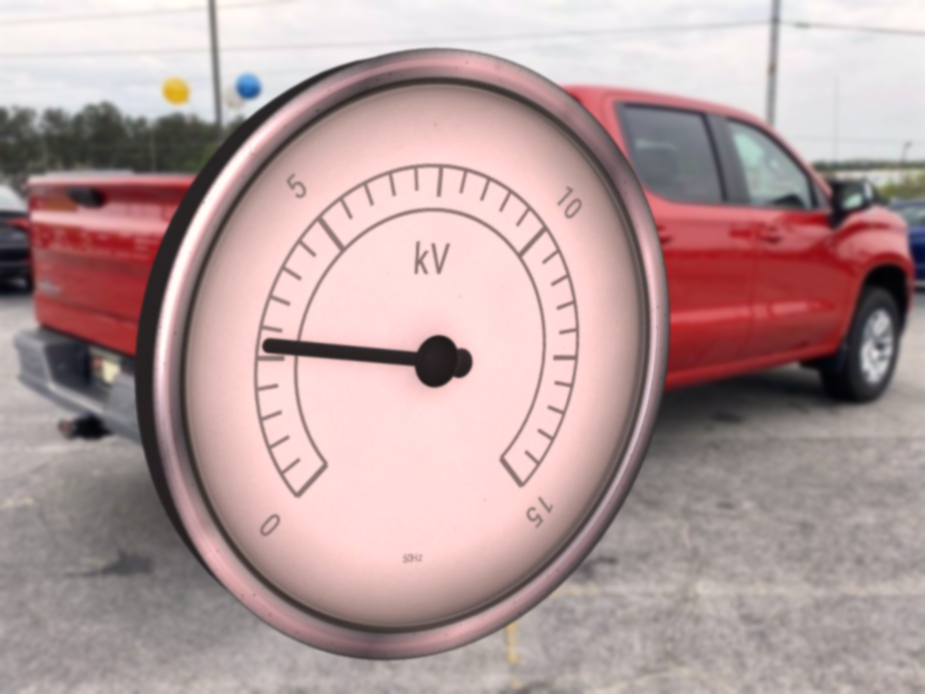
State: 2.75 kV
